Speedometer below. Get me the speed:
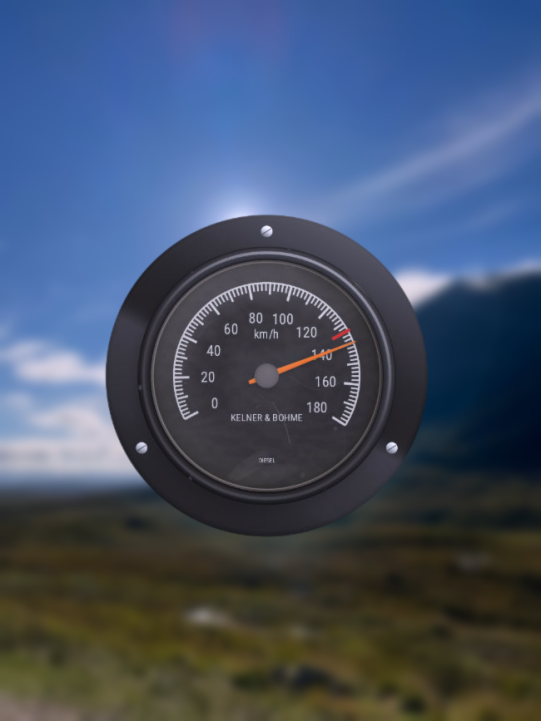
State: 140 km/h
